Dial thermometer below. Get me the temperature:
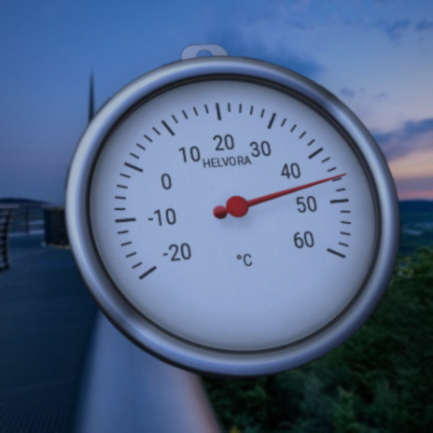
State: 46 °C
